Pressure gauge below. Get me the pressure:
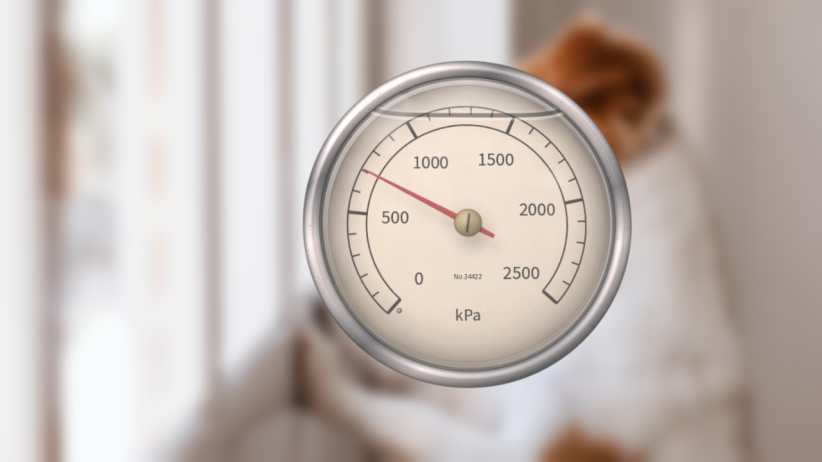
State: 700 kPa
